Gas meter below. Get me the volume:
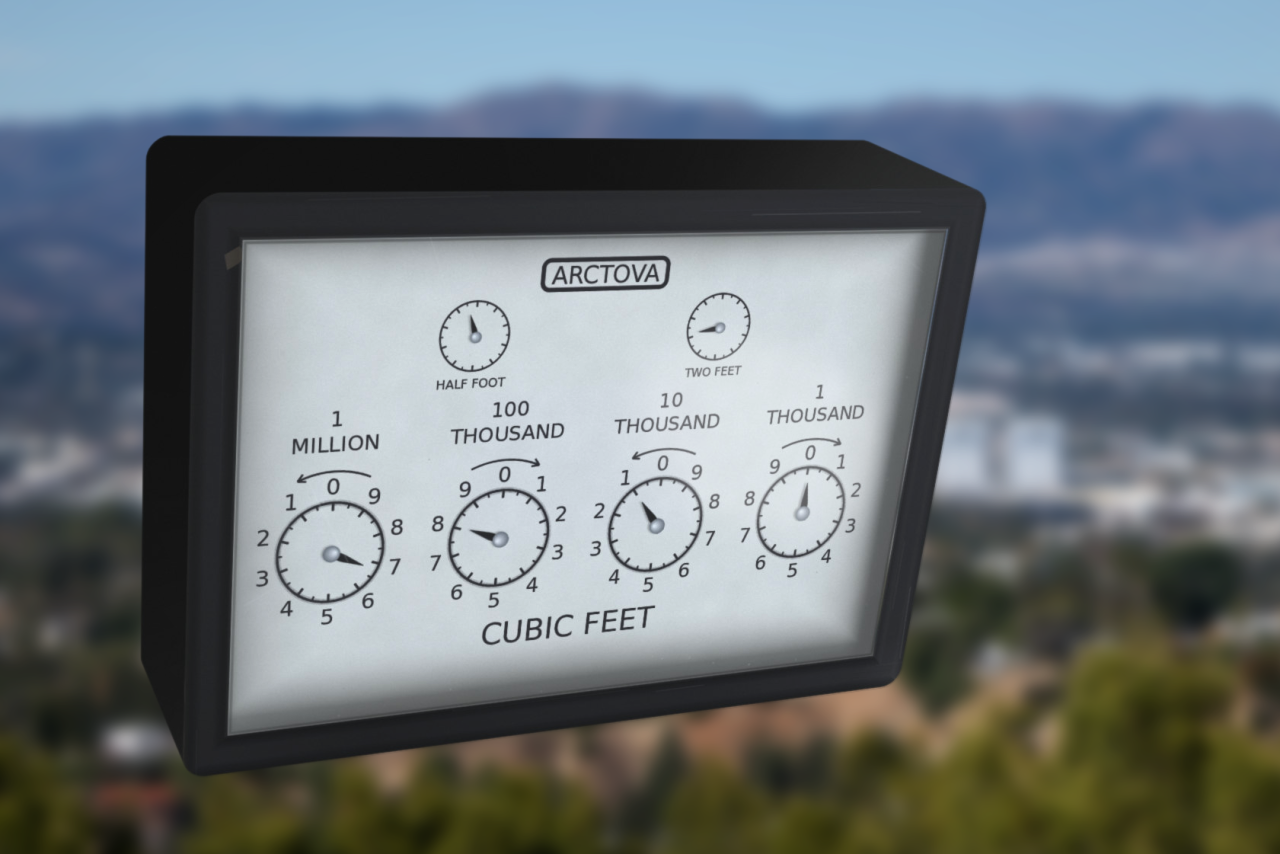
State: 681000 ft³
